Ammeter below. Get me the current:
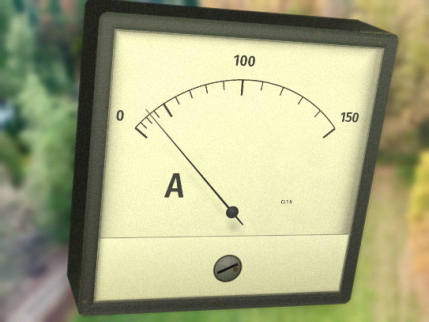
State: 35 A
